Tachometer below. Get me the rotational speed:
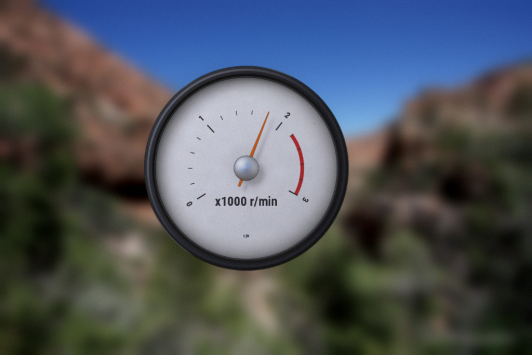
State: 1800 rpm
